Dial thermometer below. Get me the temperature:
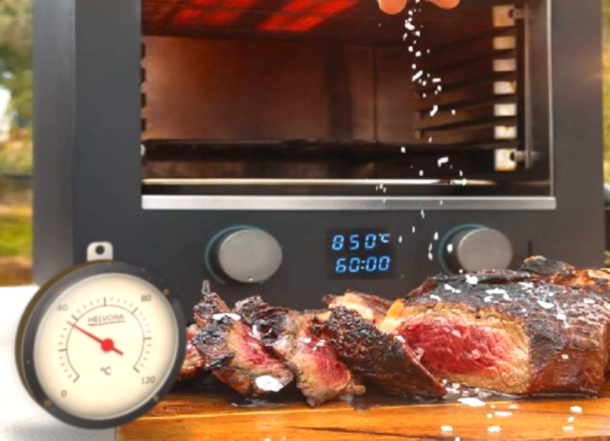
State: 36 °C
